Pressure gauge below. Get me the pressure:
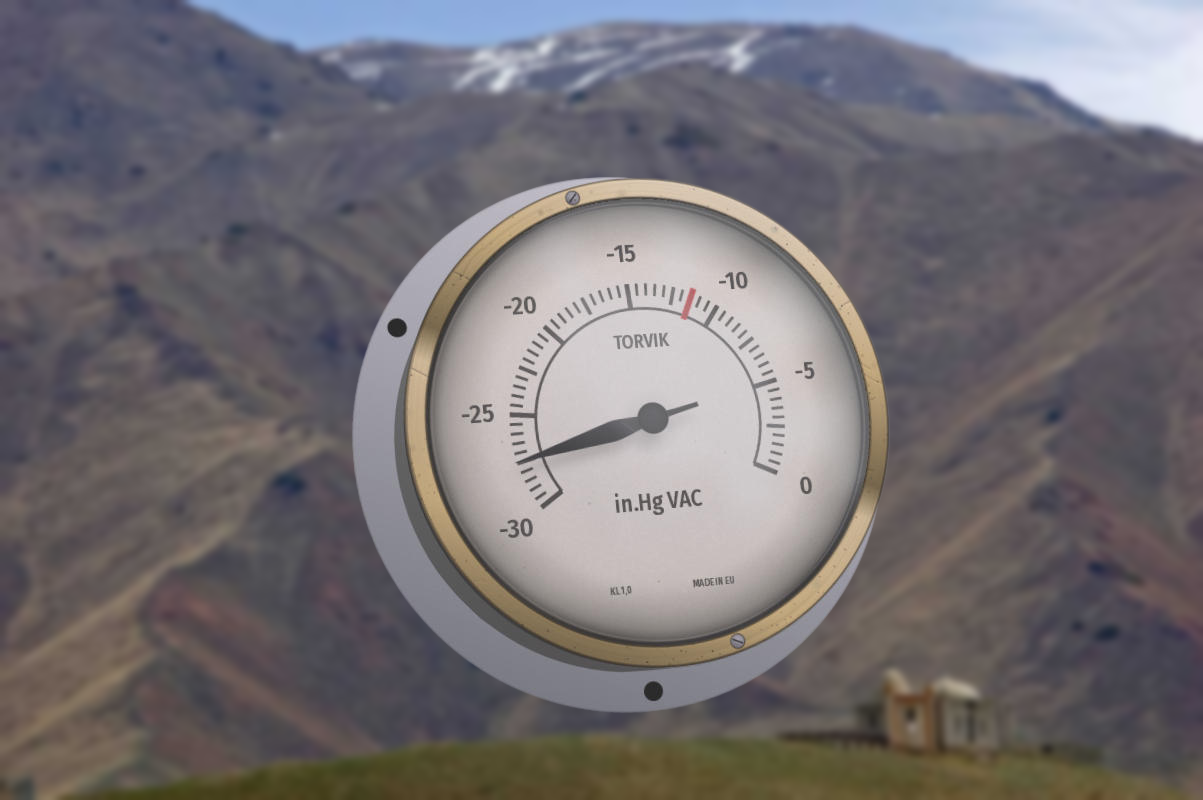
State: -27.5 inHg
